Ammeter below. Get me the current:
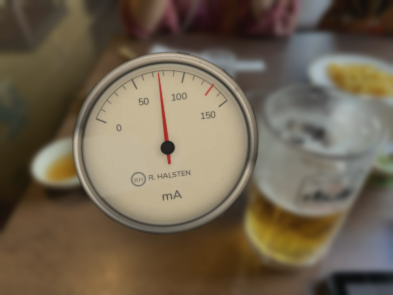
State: 75 mA
